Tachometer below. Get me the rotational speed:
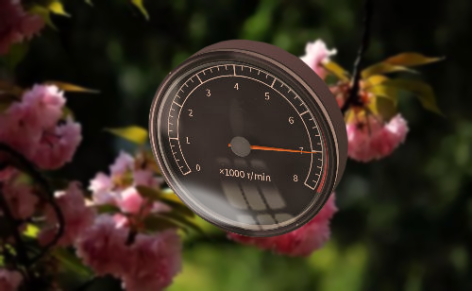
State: 7000 rpm
